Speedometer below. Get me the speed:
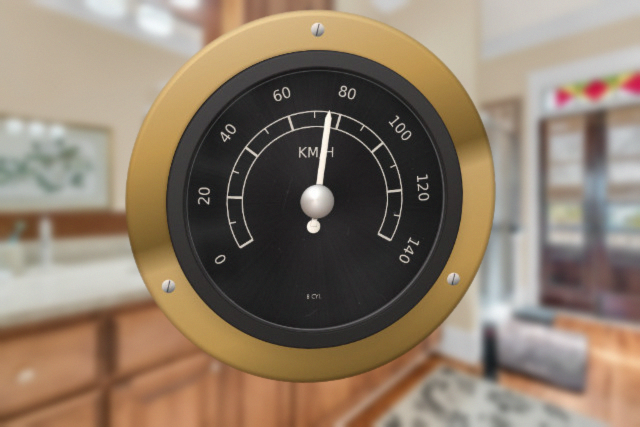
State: 75 km/h
